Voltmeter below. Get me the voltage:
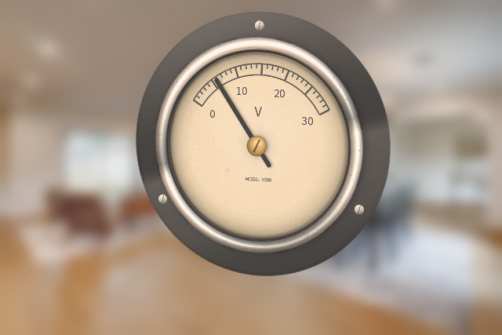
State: 6 V
